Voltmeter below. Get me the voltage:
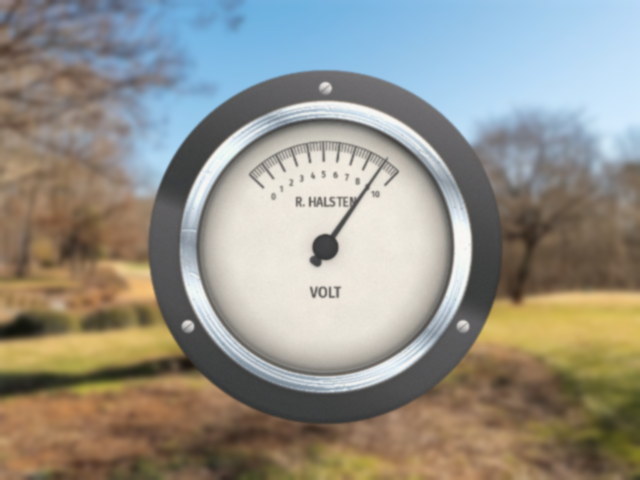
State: 9 V
